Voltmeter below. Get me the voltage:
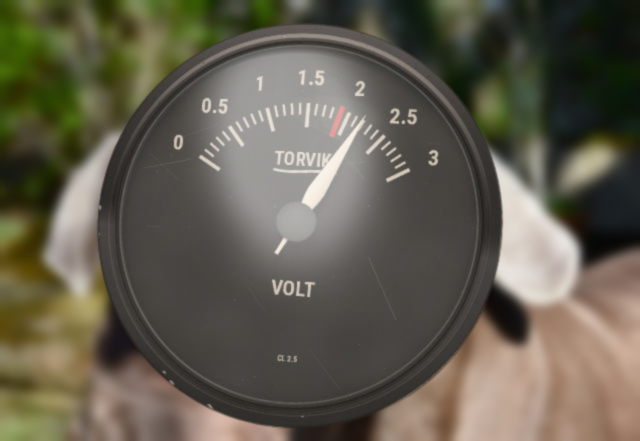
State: 2.2 V
